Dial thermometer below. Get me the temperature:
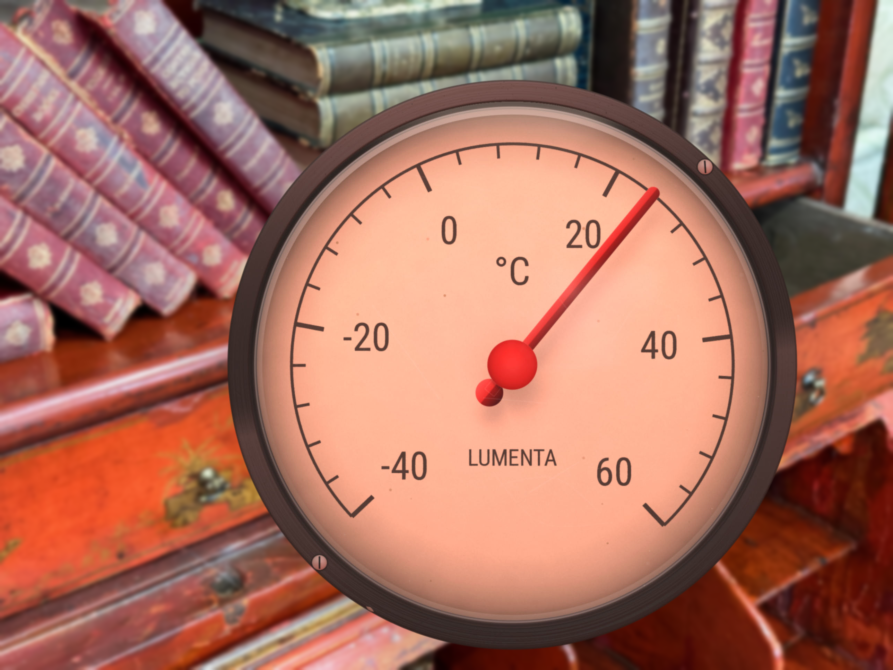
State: 24 °C
